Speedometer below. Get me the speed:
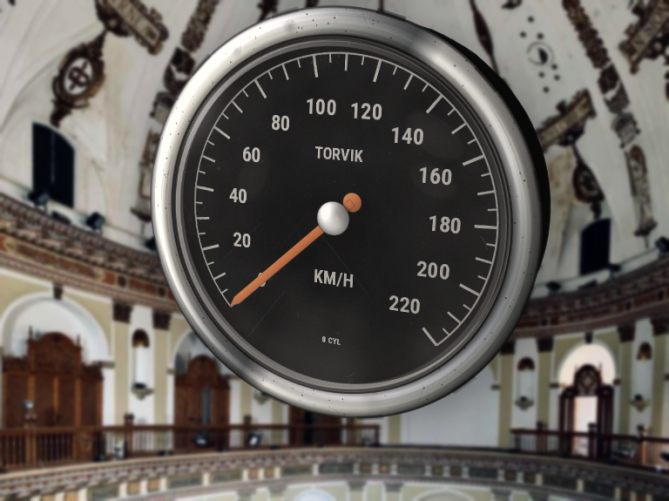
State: 0 km/h
